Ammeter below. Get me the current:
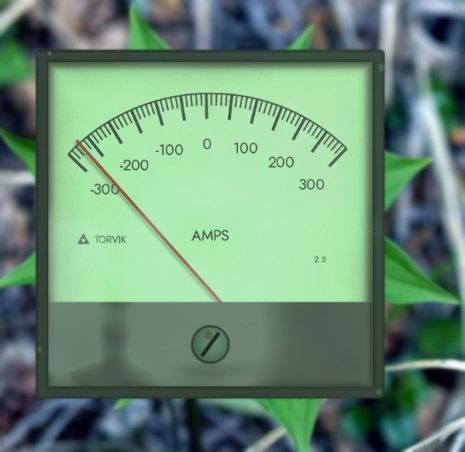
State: -270 A
